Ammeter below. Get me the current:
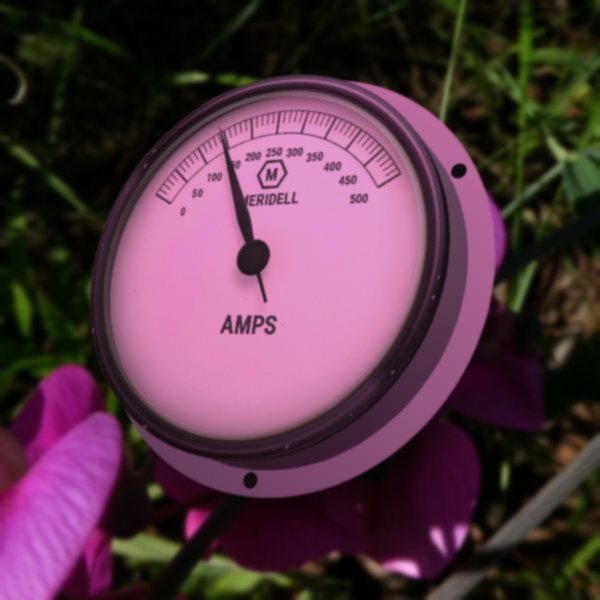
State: 150 A
